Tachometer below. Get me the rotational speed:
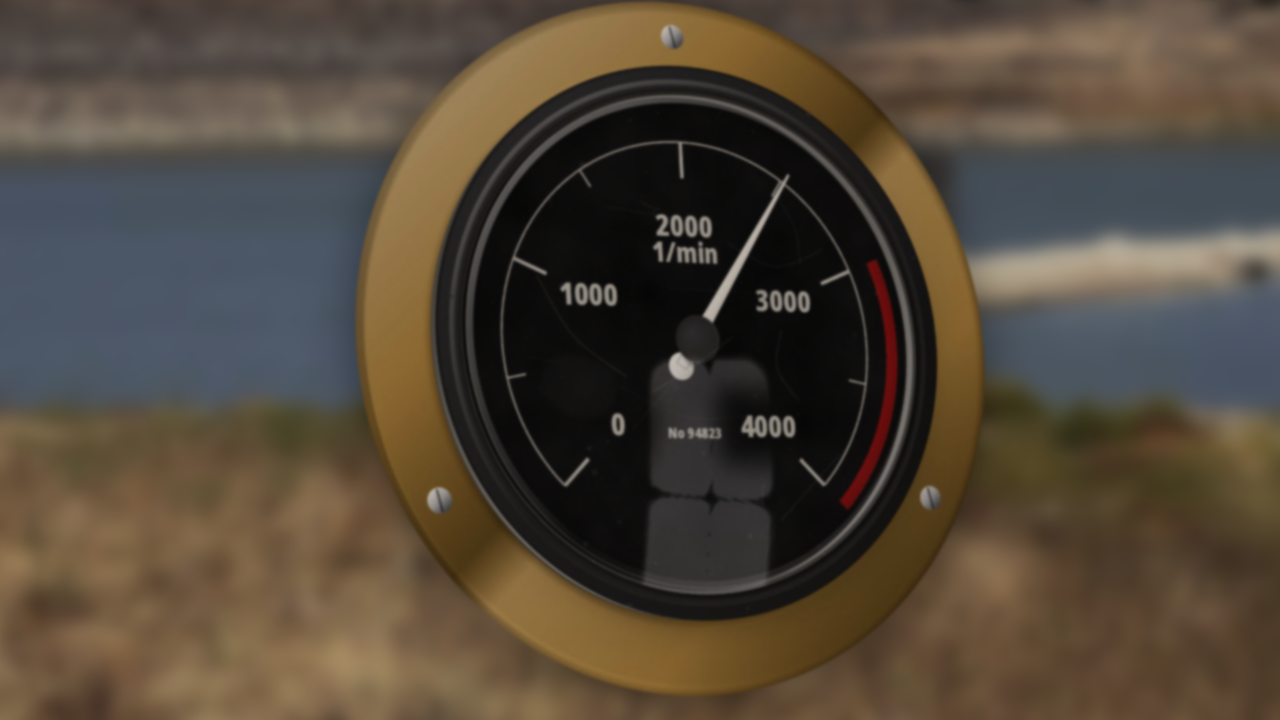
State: 2500 rpm
